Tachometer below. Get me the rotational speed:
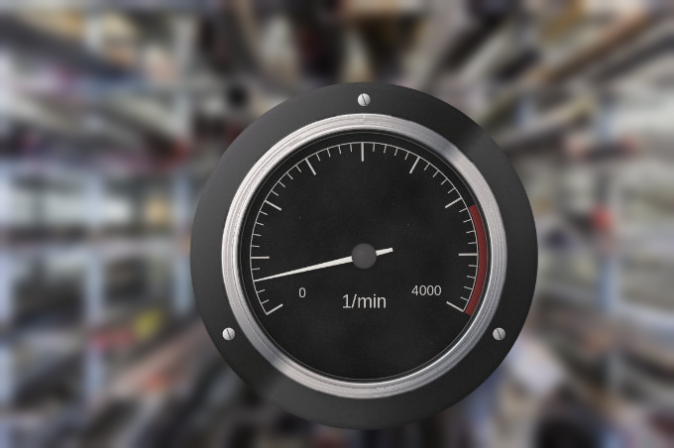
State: 300 rpm
